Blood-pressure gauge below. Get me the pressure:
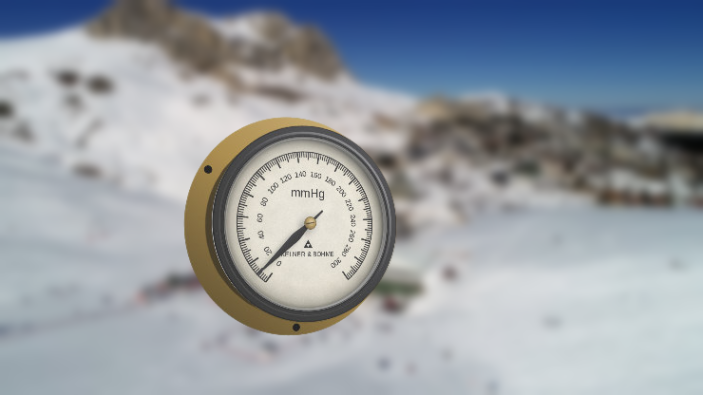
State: 10 mmHg
